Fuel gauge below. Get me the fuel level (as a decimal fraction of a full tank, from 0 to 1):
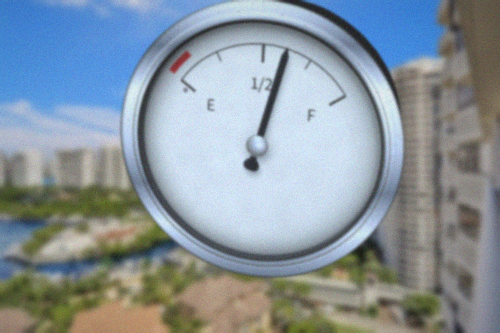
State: 0.625
